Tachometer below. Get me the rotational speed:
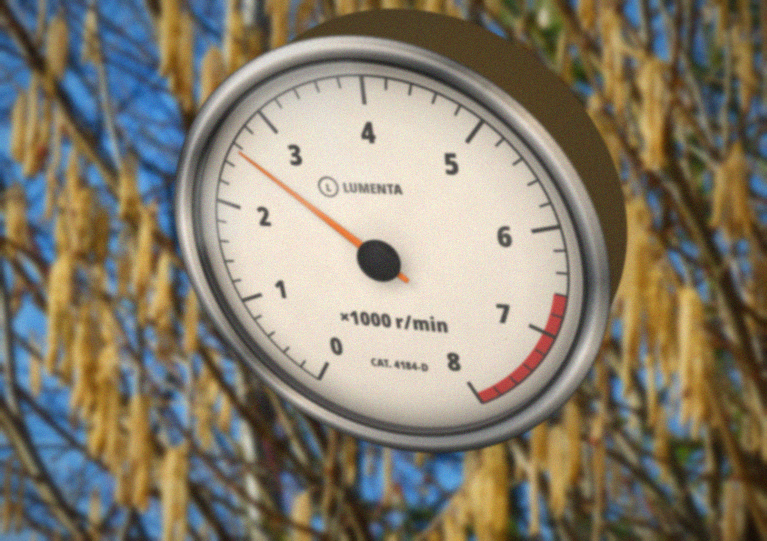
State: 2600 rpm
